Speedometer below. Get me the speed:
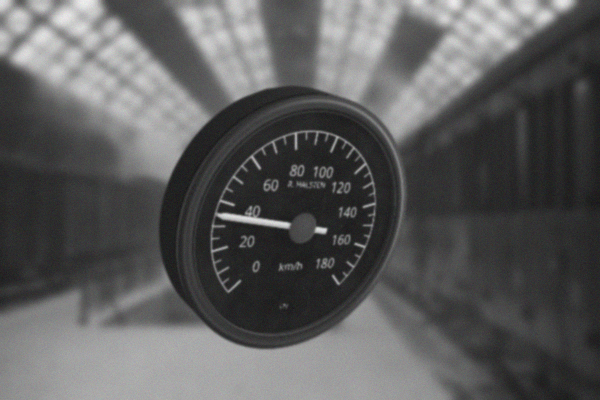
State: 35 km/h
